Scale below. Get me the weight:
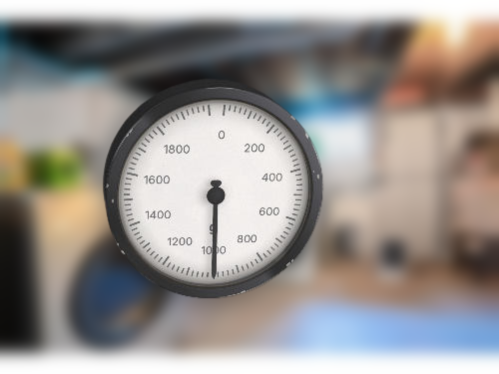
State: 1000 g
